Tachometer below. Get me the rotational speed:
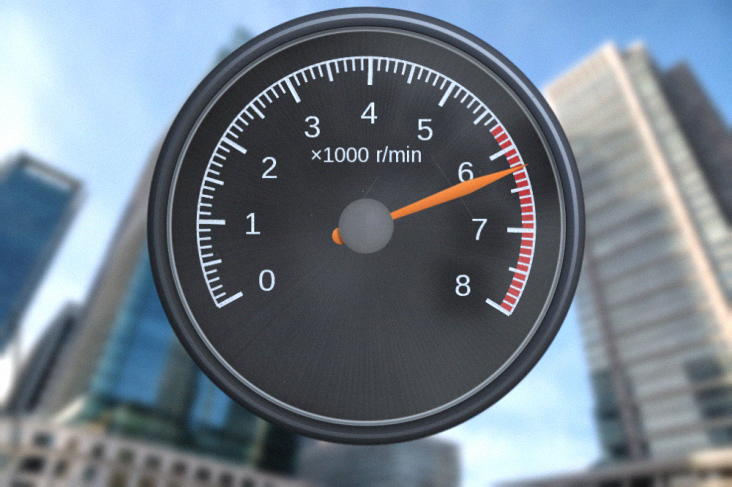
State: 6250 rpm
